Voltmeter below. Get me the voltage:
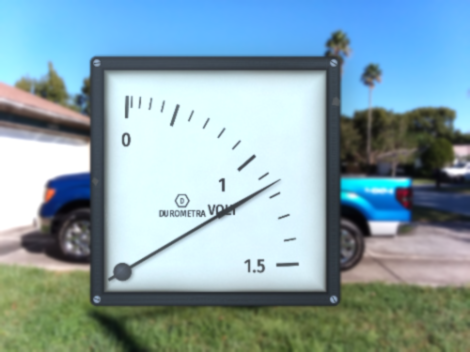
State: 1.15 V
